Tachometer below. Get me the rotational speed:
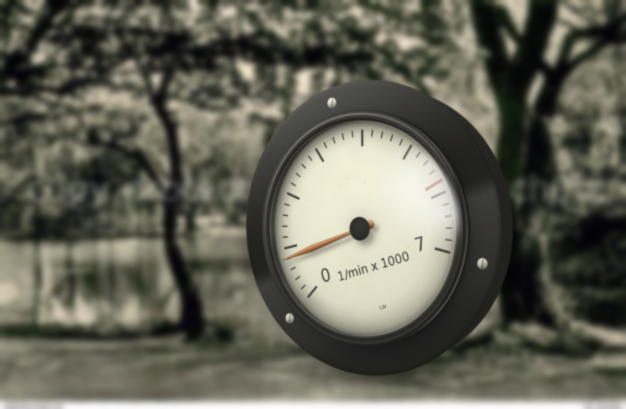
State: 800 rpm
